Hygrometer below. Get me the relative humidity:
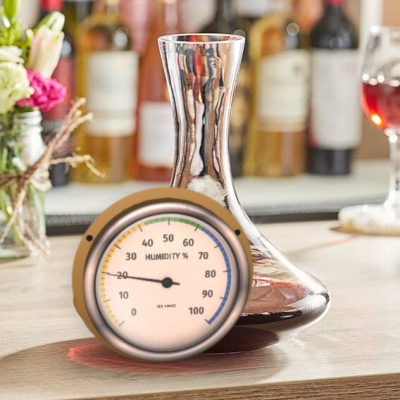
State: 20 %
